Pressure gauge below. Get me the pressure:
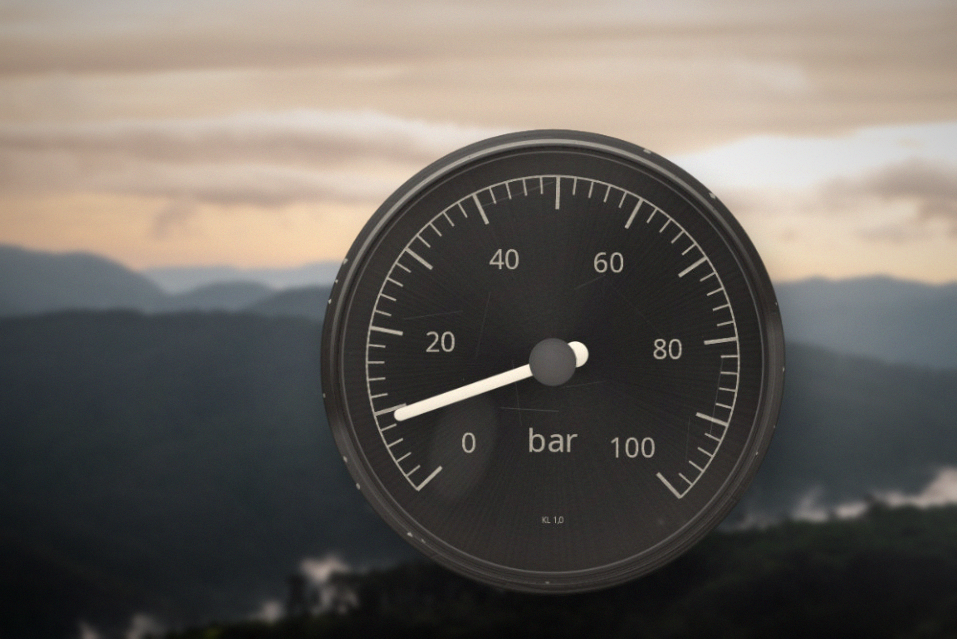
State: 9 bar
